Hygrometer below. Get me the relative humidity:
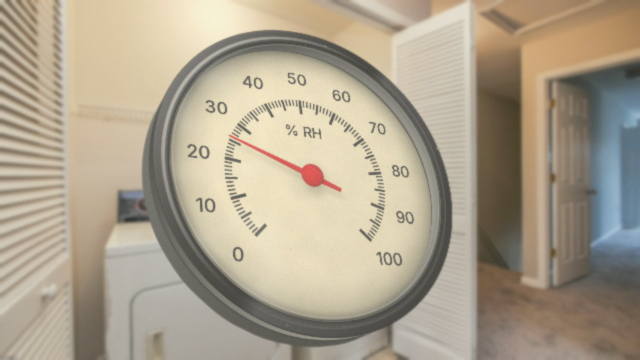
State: 25 %
